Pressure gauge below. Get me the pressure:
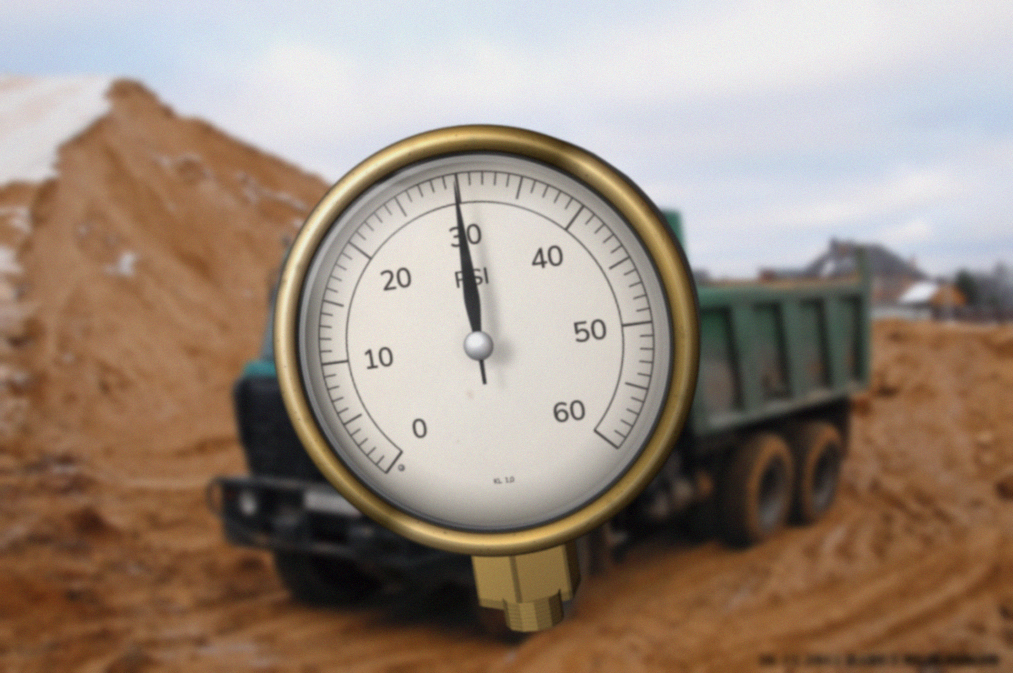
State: 30 psi
